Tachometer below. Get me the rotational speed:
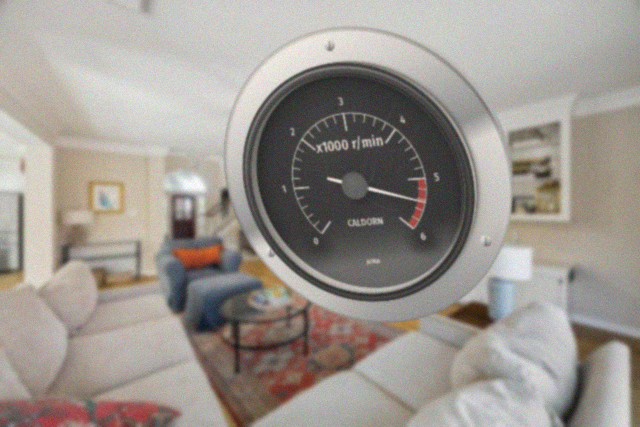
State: 5400 rpm
